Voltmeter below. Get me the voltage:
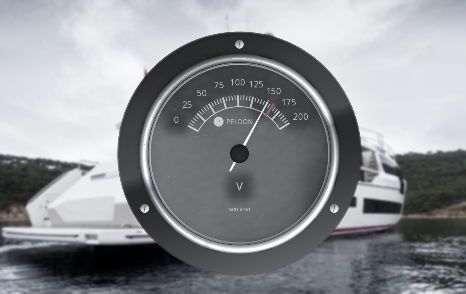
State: 150 V
